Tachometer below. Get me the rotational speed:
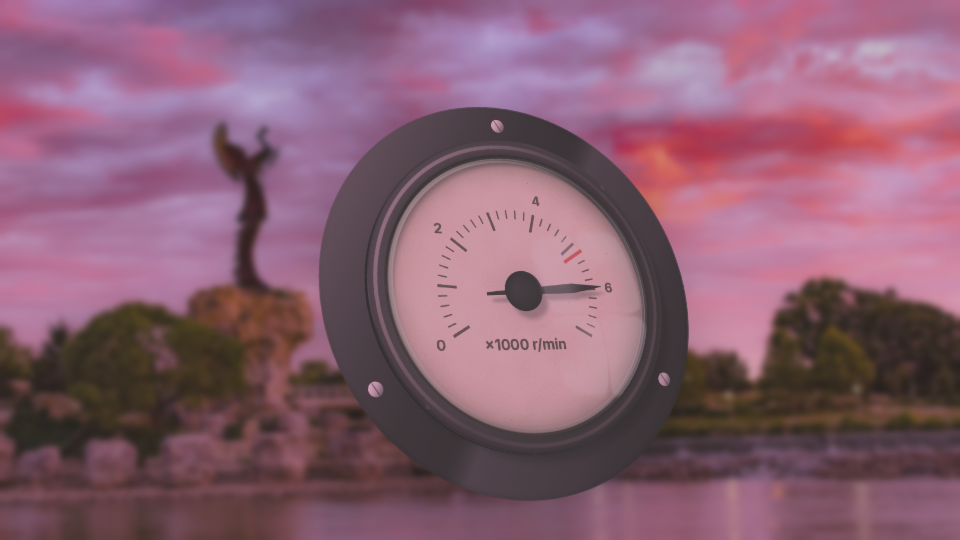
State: 6000 rpm
